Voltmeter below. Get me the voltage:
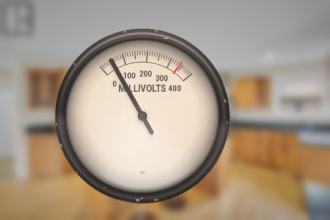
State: 50 mV
